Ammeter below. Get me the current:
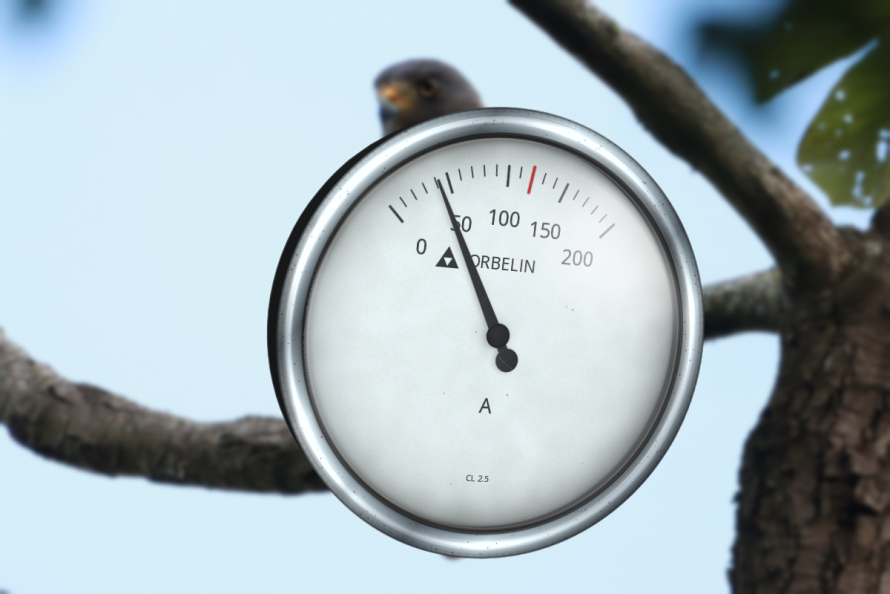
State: 40 A
